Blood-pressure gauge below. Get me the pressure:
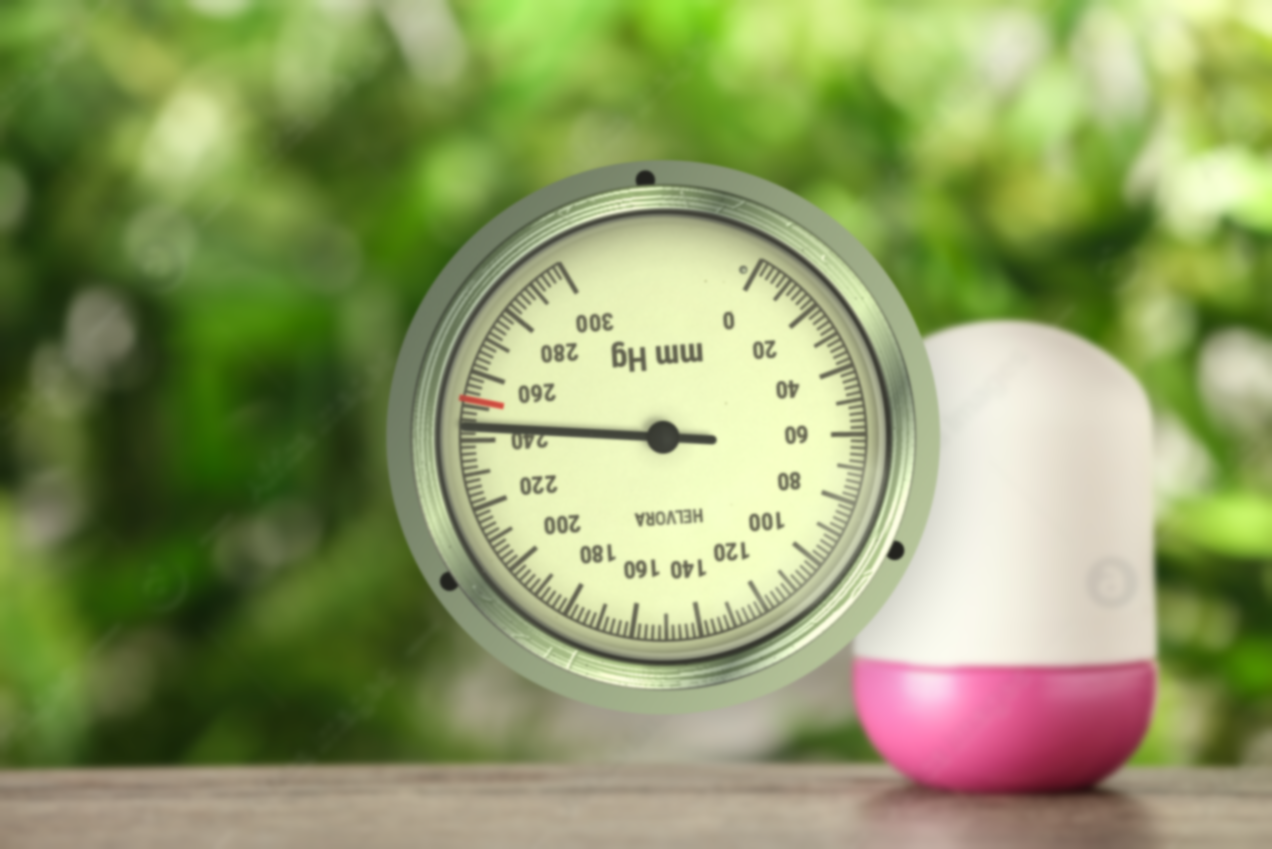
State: 244 mmHg
